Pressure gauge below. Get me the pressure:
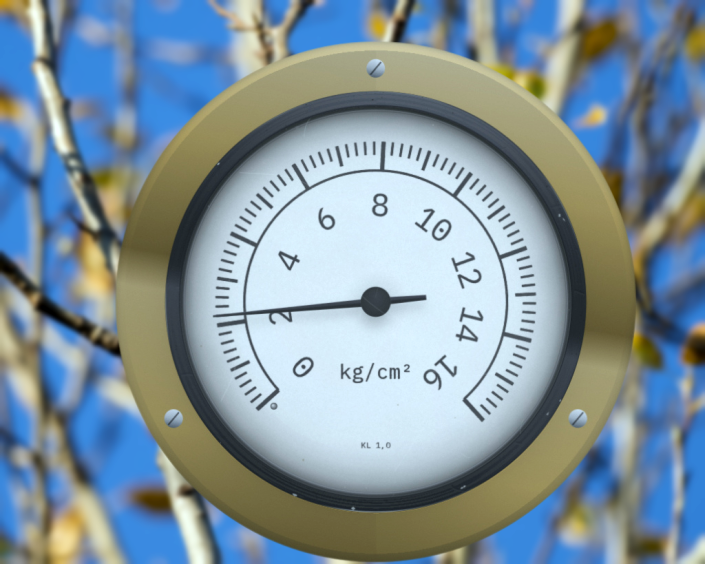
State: 2.2 kg/cm²
